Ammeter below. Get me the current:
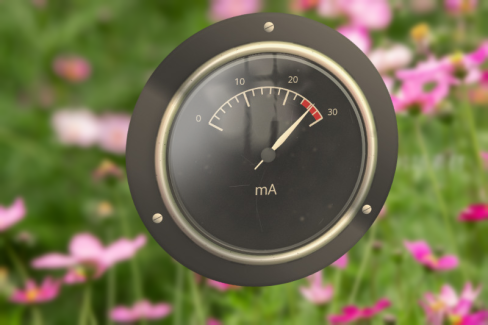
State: 26 mA
